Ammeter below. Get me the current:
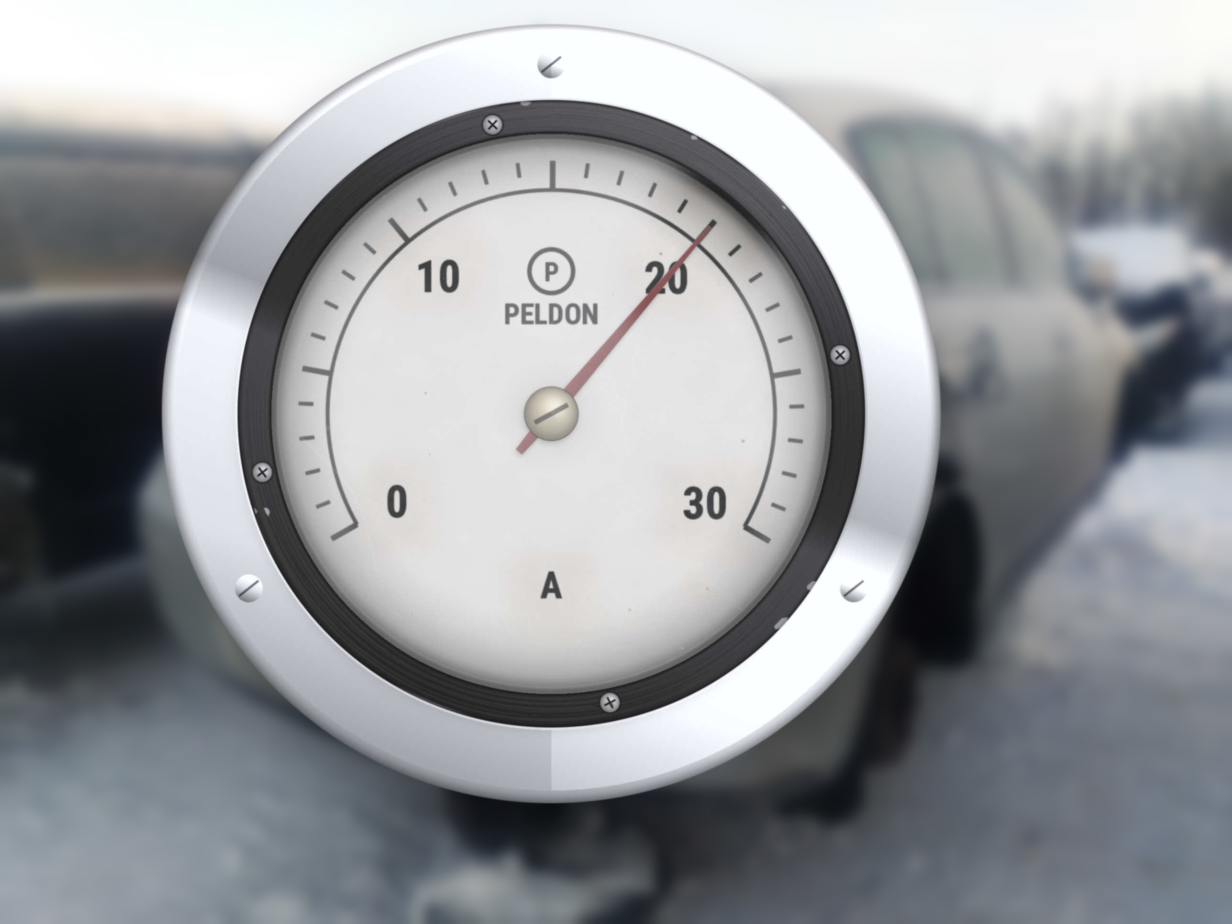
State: 20 A
